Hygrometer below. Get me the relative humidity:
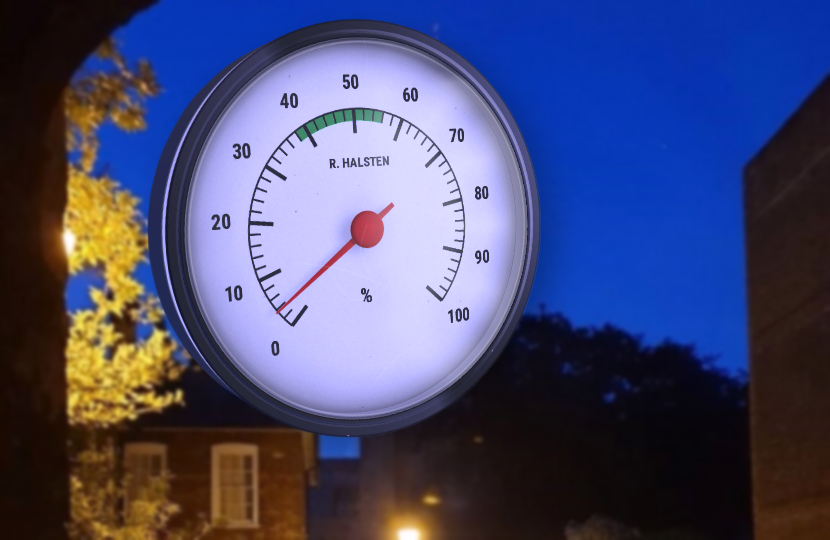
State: 4 %
